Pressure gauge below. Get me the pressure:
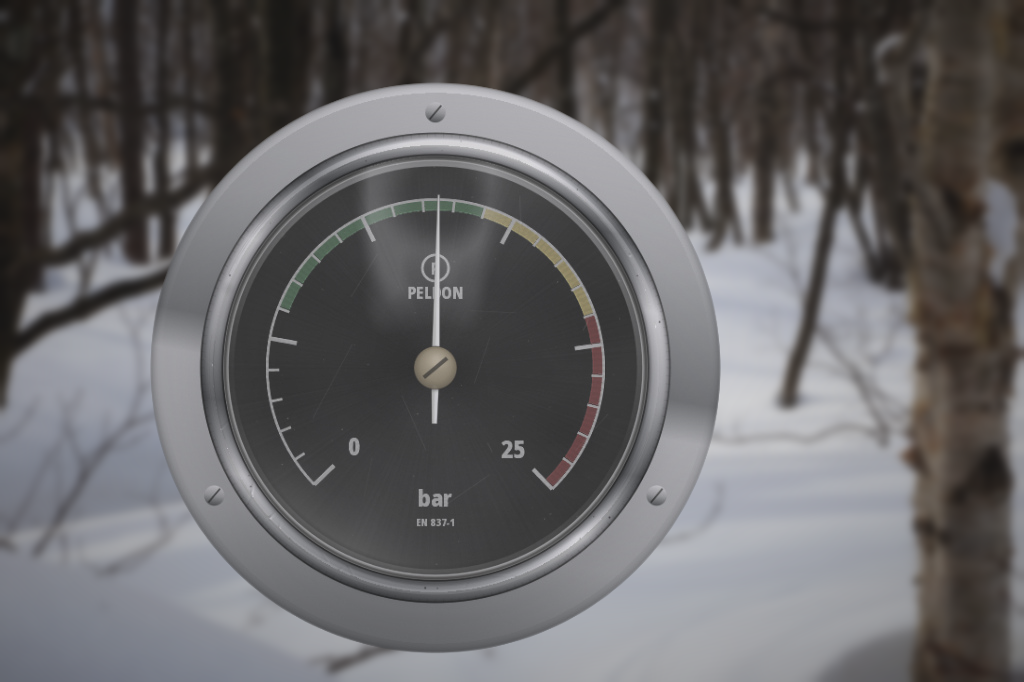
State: 12.5 bar
